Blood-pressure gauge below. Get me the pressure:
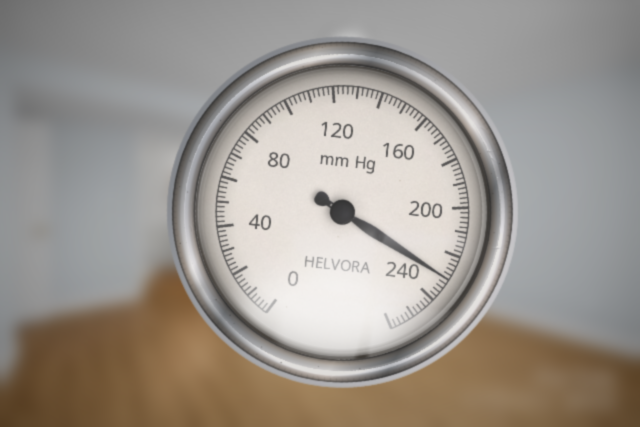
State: 230 mmHg
